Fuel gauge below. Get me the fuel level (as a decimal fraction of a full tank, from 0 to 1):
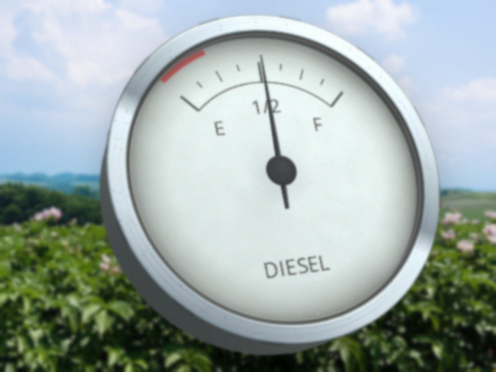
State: 0.5
